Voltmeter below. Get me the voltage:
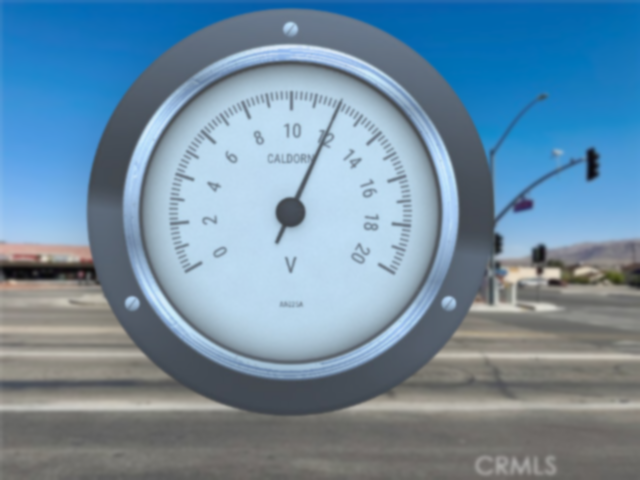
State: 12 V
